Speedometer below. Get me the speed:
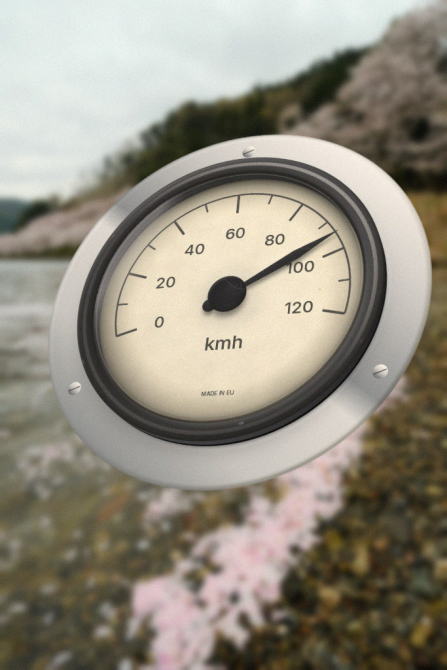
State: 95 km/h
